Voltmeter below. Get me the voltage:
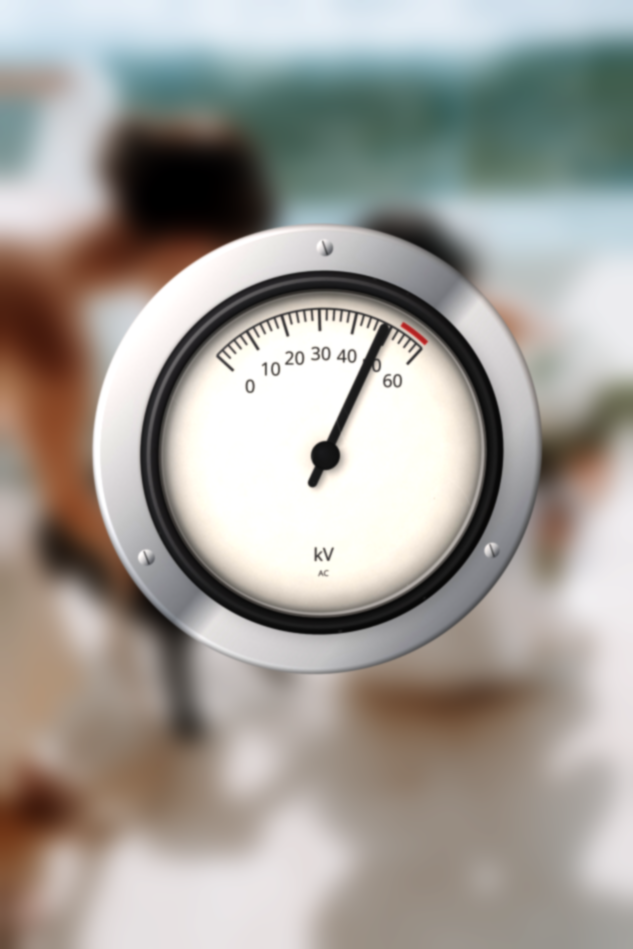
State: 48 kV
